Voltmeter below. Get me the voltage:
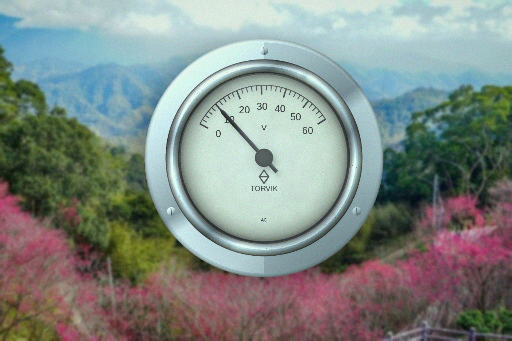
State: 10 V
